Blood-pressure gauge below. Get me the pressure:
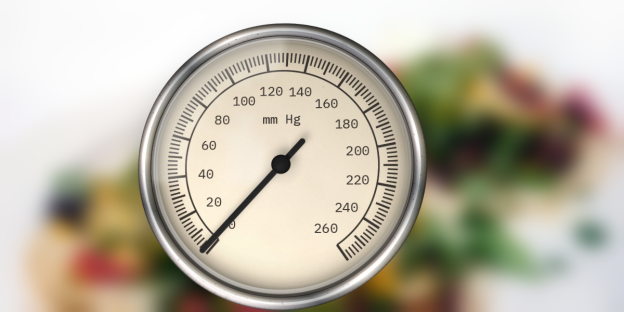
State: 2 mmHg
